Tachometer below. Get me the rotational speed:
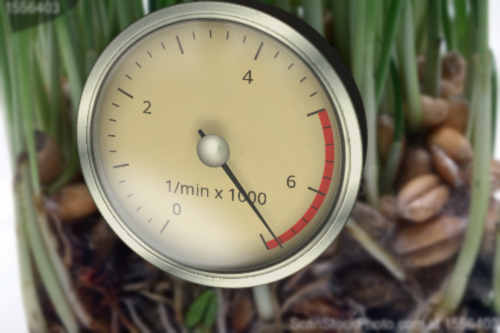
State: 6800 rpm
